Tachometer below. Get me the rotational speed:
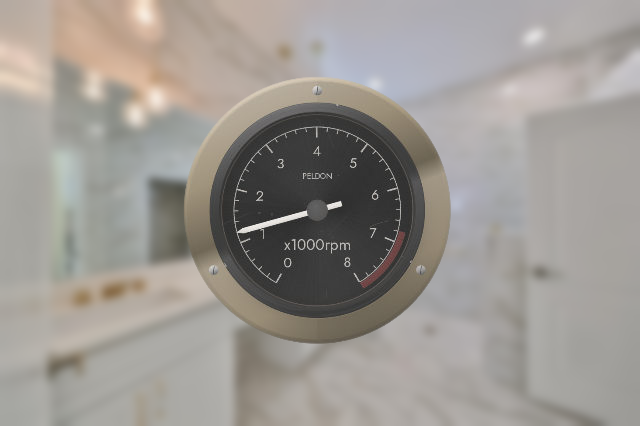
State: 1200 rpm
